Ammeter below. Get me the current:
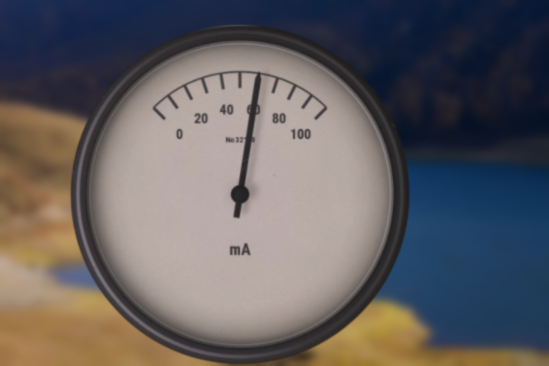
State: 60 mA
